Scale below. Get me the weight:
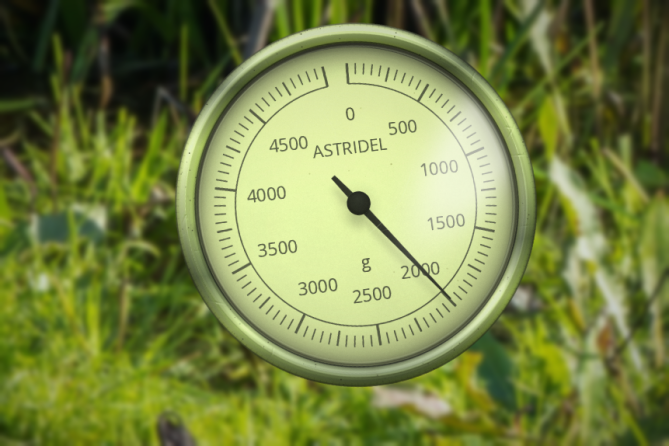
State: 2000 g
